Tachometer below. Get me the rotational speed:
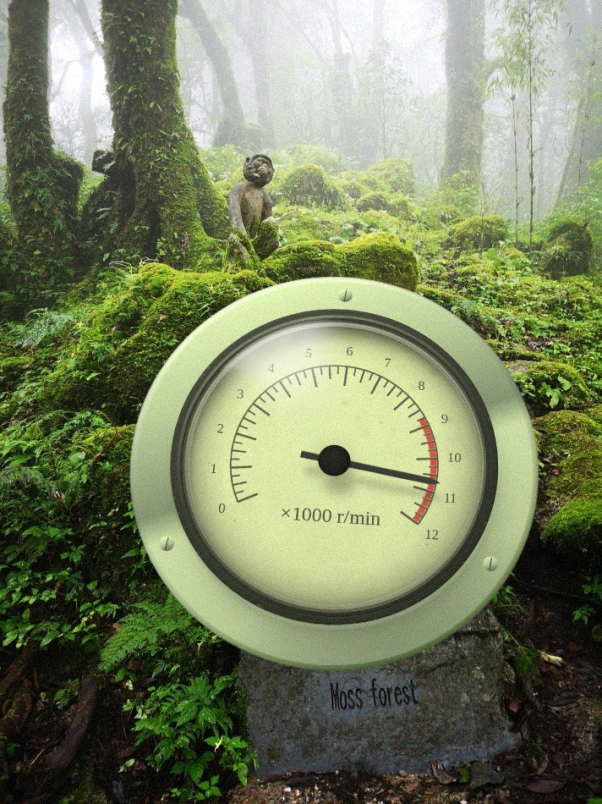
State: 10750 rpm
